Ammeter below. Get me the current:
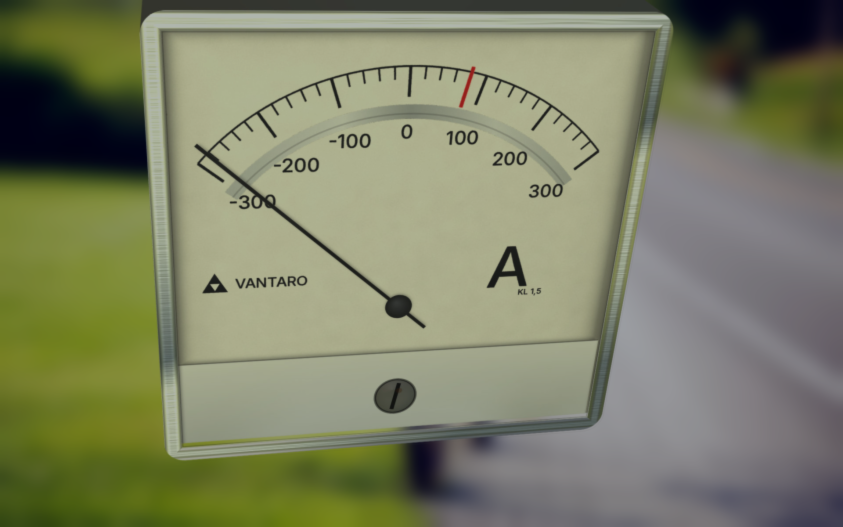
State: -280 A
